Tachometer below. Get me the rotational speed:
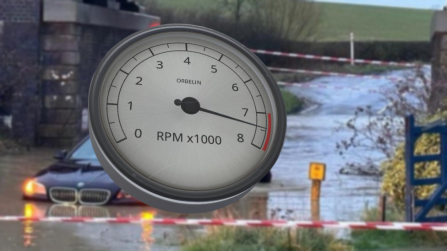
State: 7500 rpm
